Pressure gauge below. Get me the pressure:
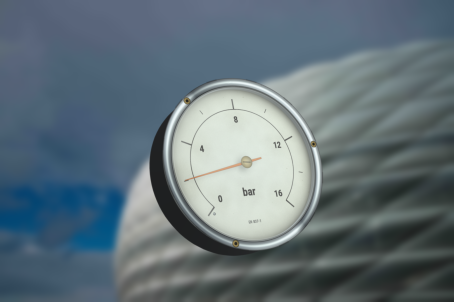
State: 2 bar
